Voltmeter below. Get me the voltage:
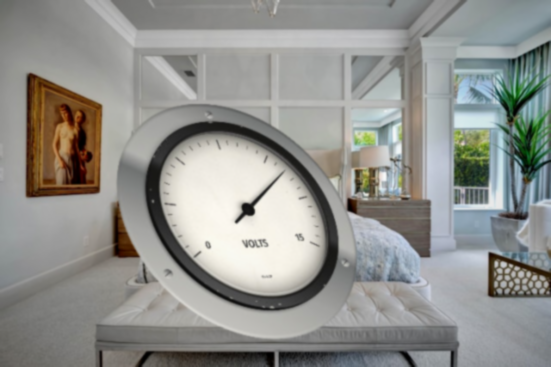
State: 11 V
